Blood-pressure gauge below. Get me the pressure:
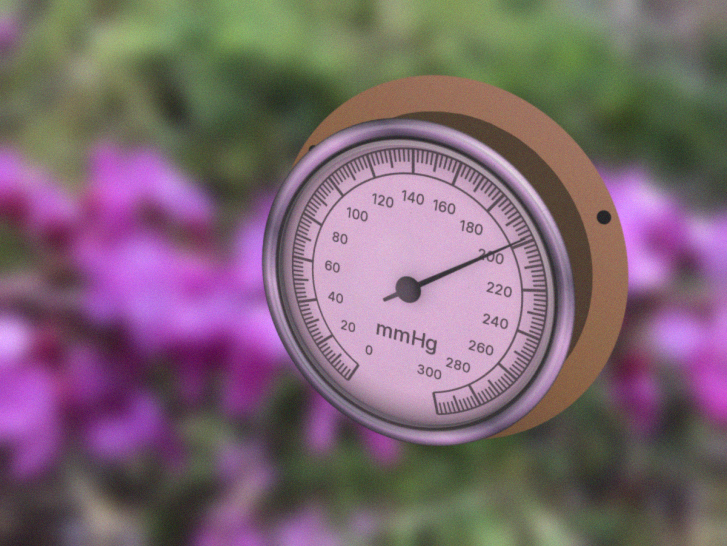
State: 198 mmHg
